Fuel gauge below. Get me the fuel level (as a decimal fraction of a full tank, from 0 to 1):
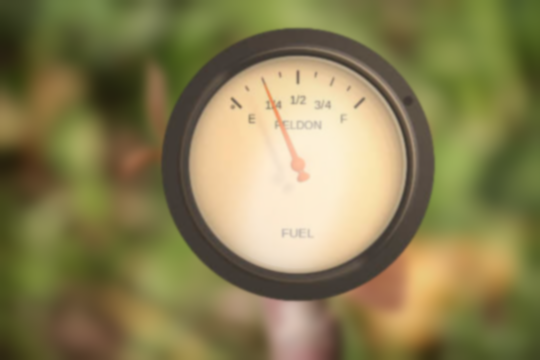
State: 0.25
